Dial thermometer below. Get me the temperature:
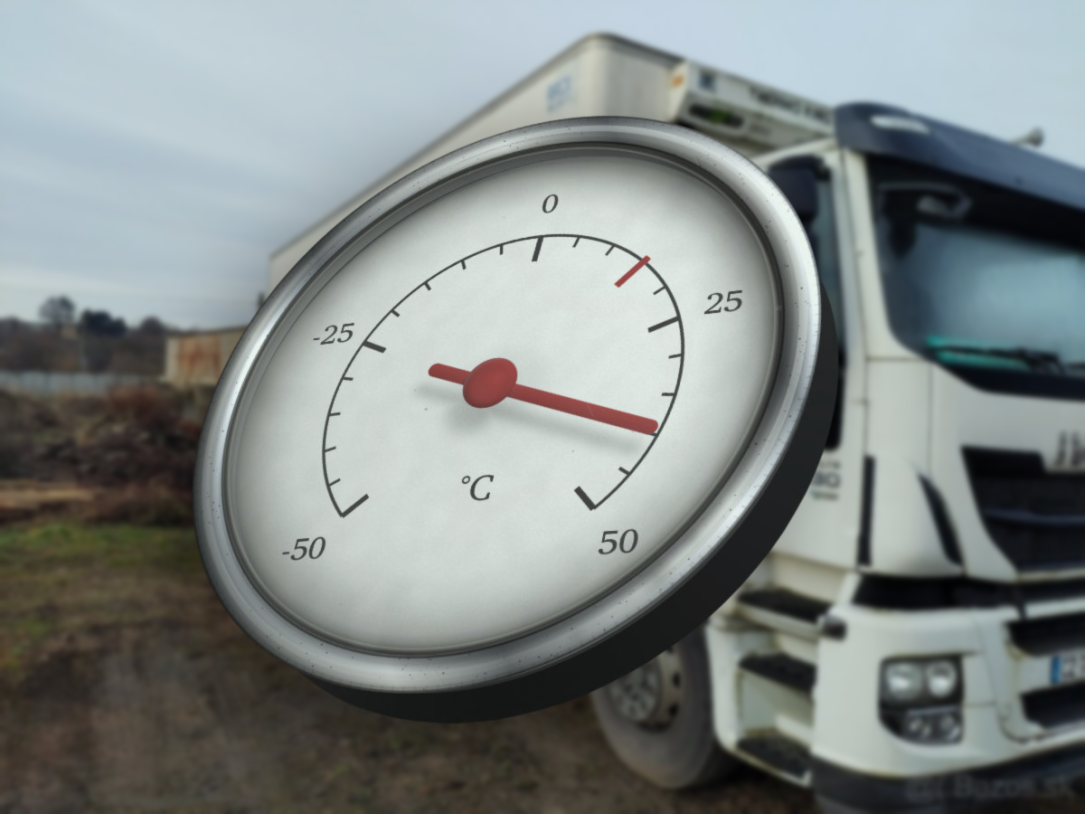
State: 40 °C
